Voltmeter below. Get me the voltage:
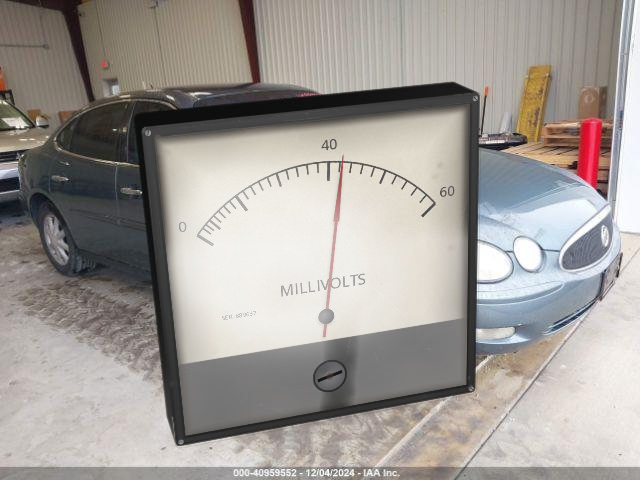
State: 42 mV
